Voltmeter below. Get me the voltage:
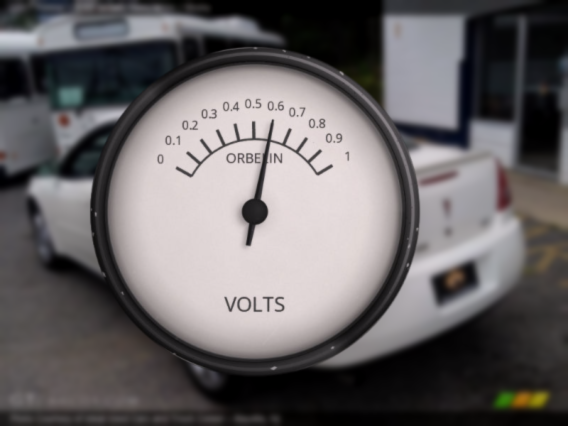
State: 0.6 V
